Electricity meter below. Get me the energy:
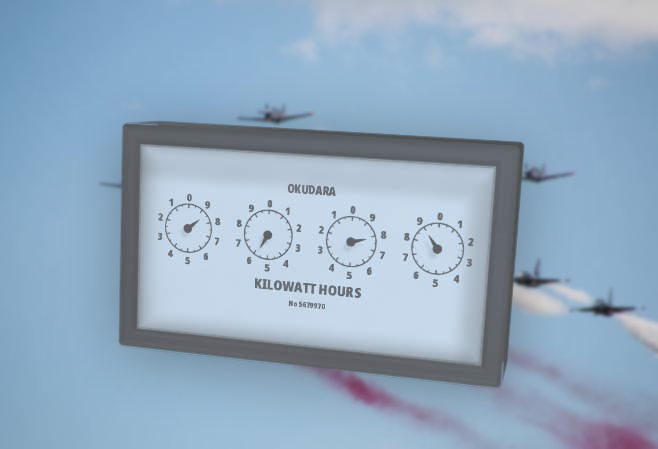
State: 8579 kWh
